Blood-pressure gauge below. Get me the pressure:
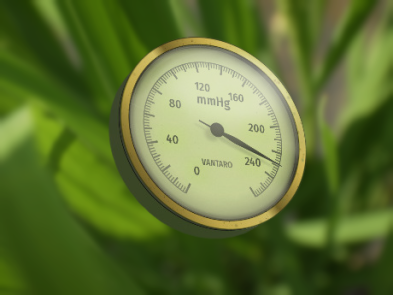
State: 230 mmHg
